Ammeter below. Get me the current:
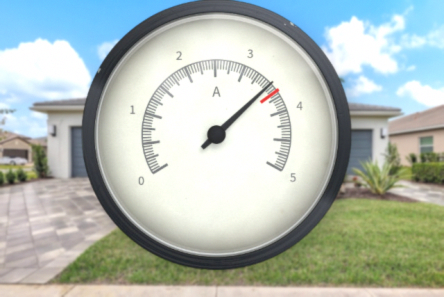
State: 3.5 A
